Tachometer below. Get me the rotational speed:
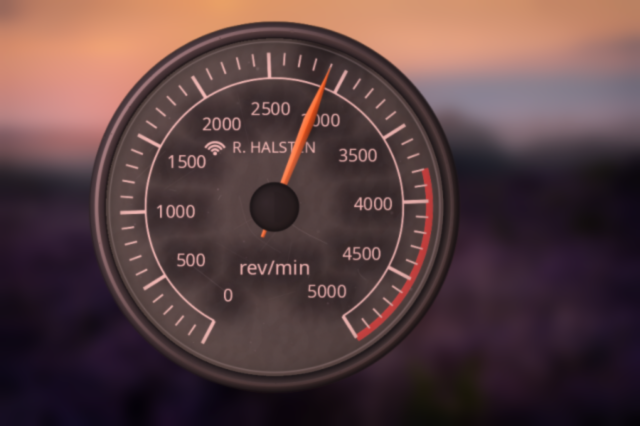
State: 2900 rpm
